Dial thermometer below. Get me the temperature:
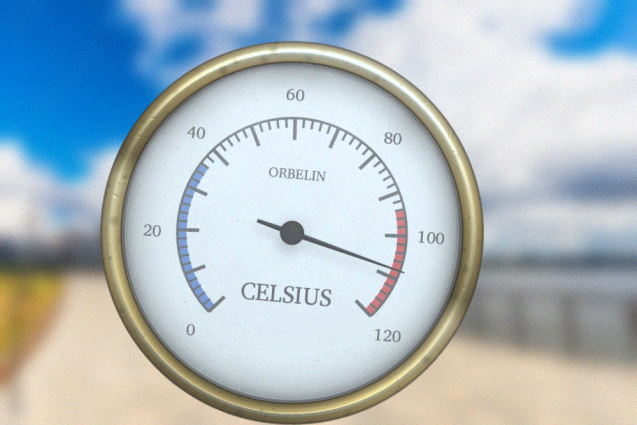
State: 108 °C
